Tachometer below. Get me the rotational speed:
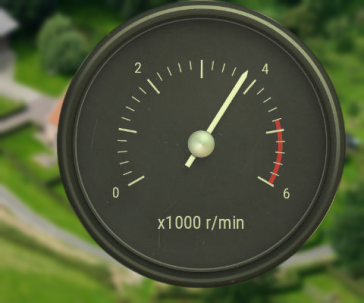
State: 3800 rpm
